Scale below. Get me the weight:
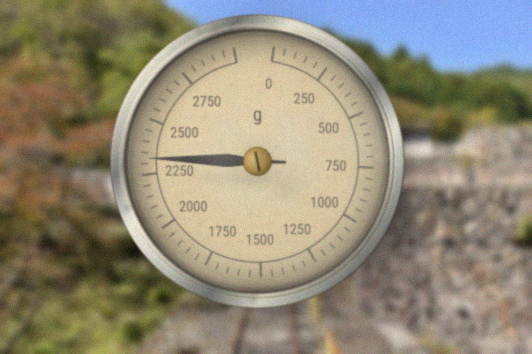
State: 2325 g
